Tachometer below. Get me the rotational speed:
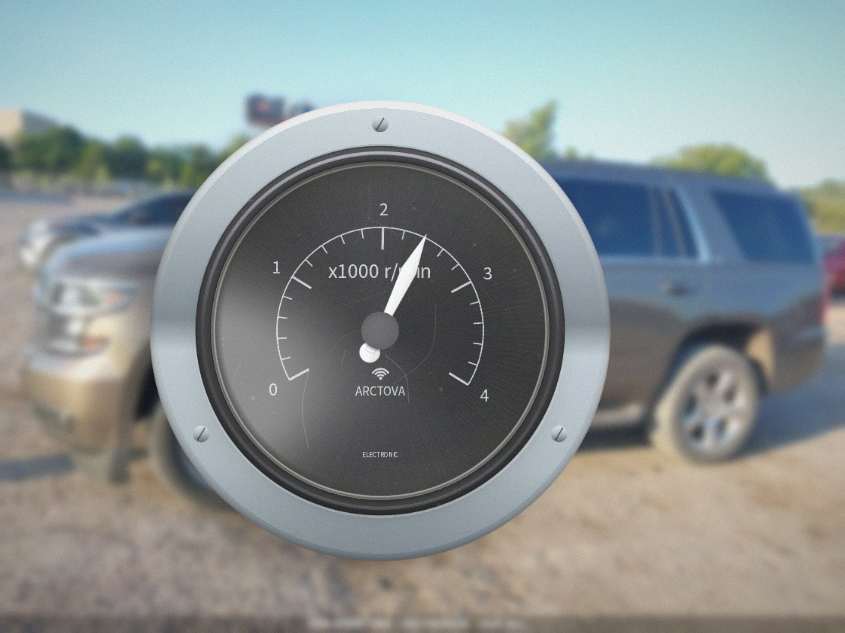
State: 2400 rpm
